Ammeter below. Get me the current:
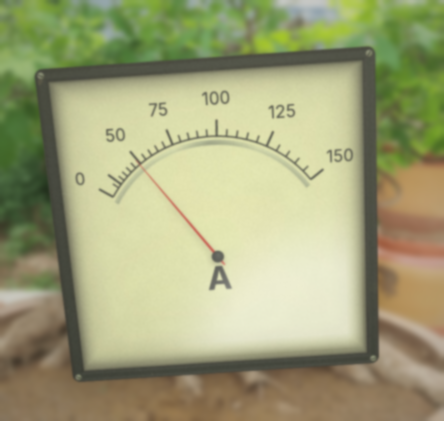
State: 50 A
